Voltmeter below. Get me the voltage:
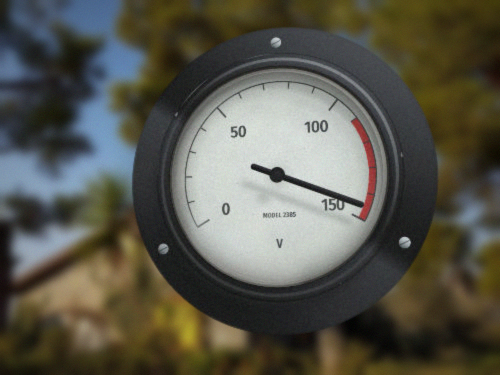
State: 145 V
